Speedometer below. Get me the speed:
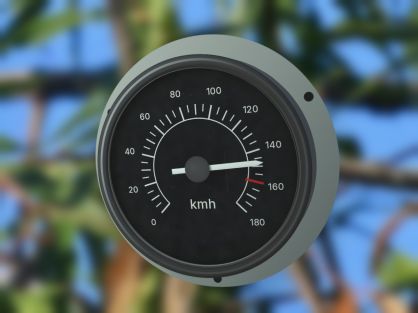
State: 147.5 km/h
